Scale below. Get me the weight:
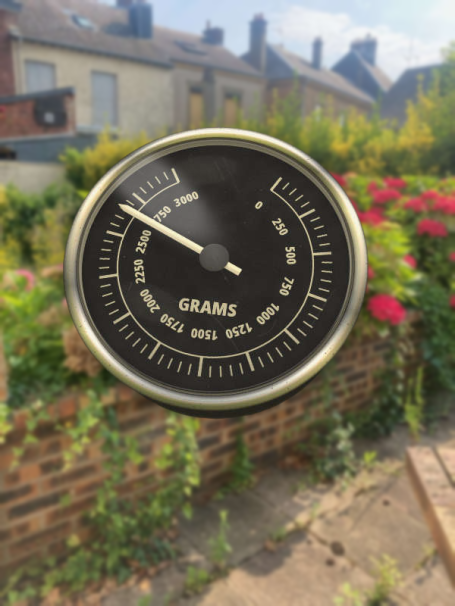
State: 2650 g
